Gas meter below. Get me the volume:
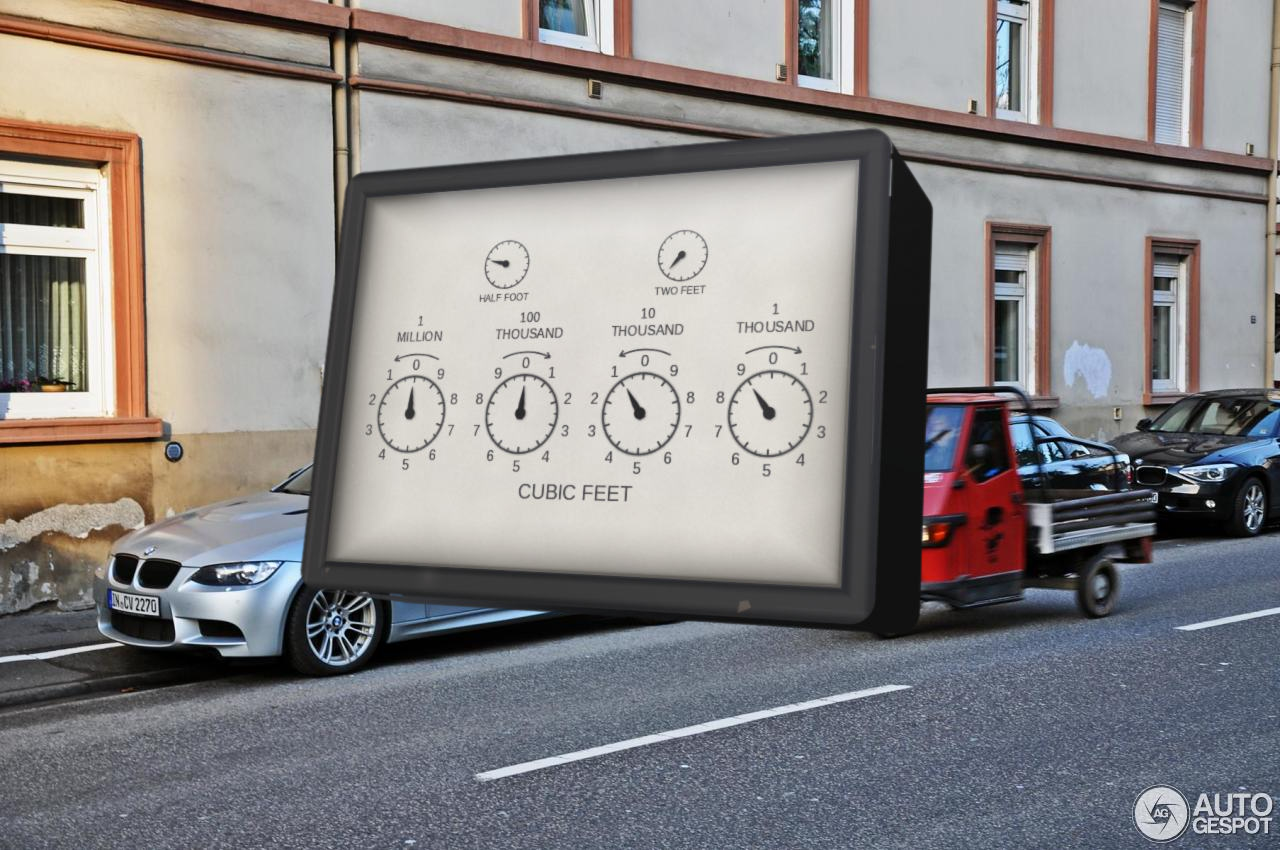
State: 900 ft³
